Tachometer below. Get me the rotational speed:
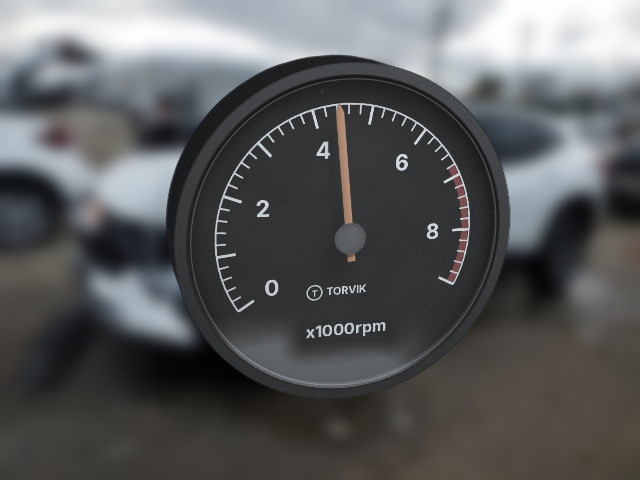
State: 4400 rpm
